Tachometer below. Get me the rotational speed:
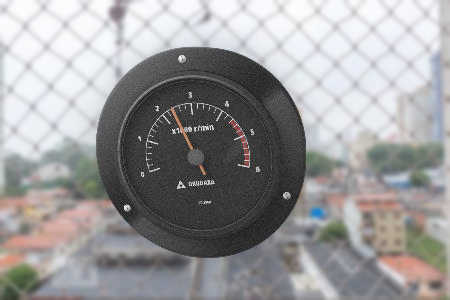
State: 2400 rpm
